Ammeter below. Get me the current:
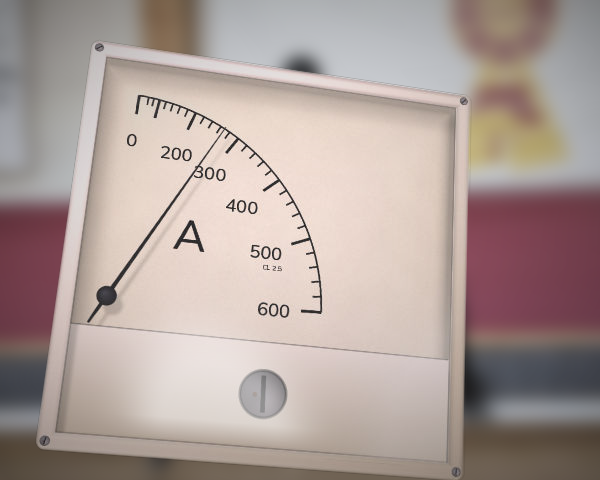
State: 270 A
